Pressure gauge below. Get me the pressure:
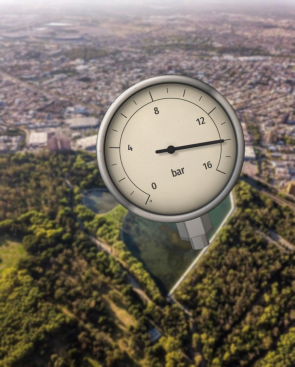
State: 14 bar
